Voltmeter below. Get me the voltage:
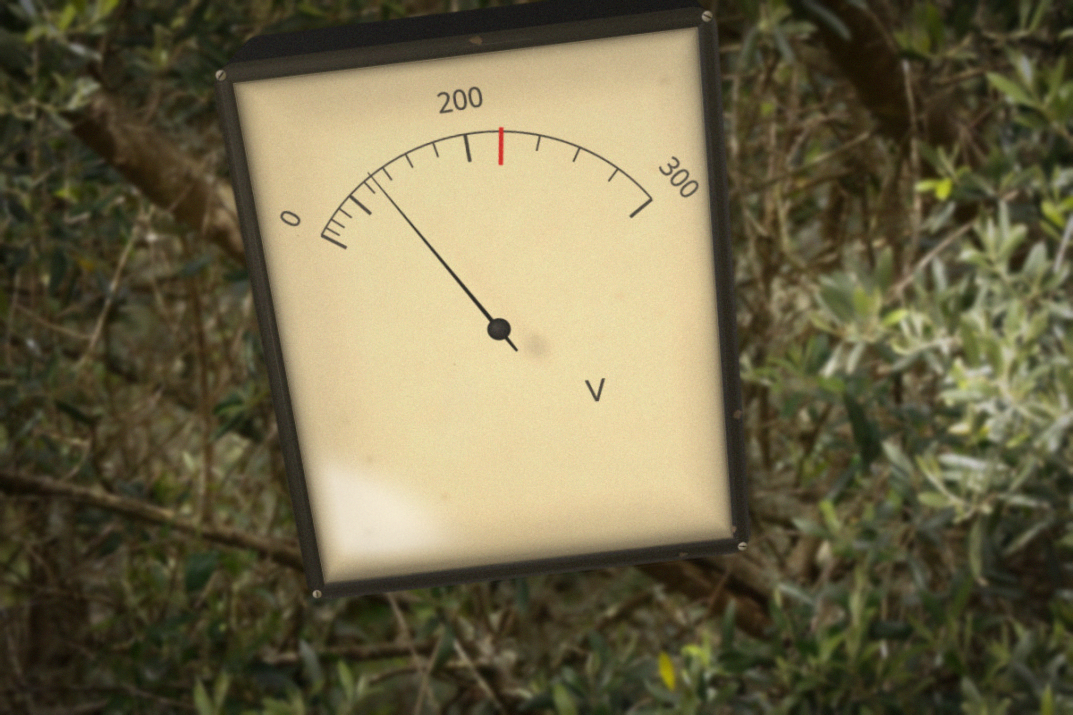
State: 130 V
